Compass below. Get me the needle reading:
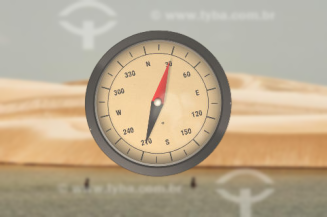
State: 30 °
